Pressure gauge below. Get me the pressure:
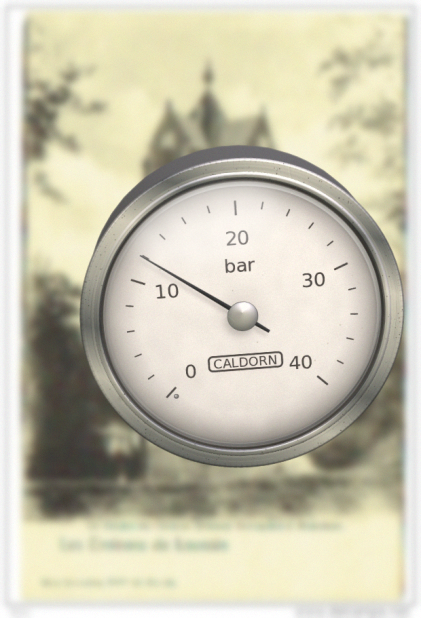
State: 12 bar
